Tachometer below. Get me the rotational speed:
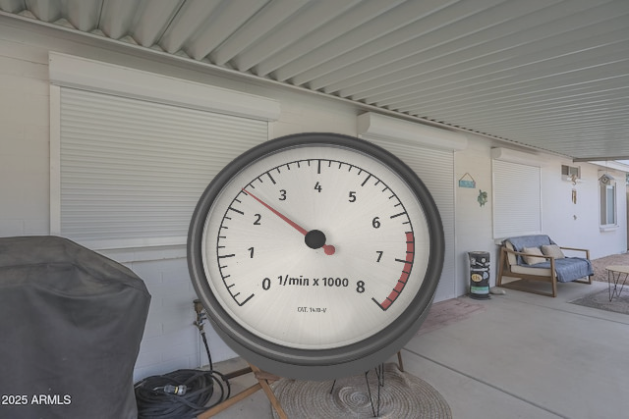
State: 2400 rpm
